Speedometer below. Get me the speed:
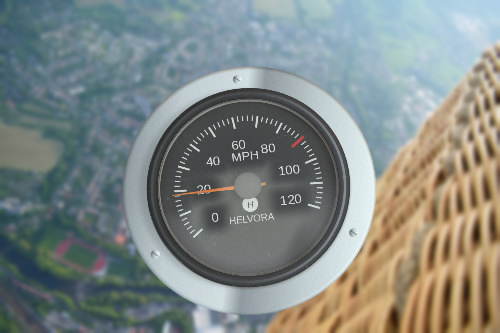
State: 18 mph
